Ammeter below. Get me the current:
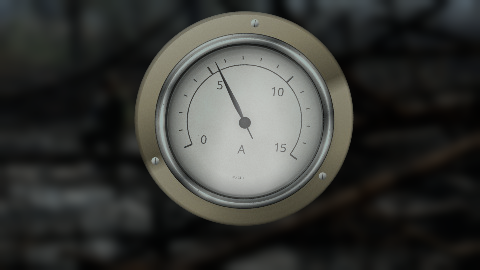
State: 5.5 A
